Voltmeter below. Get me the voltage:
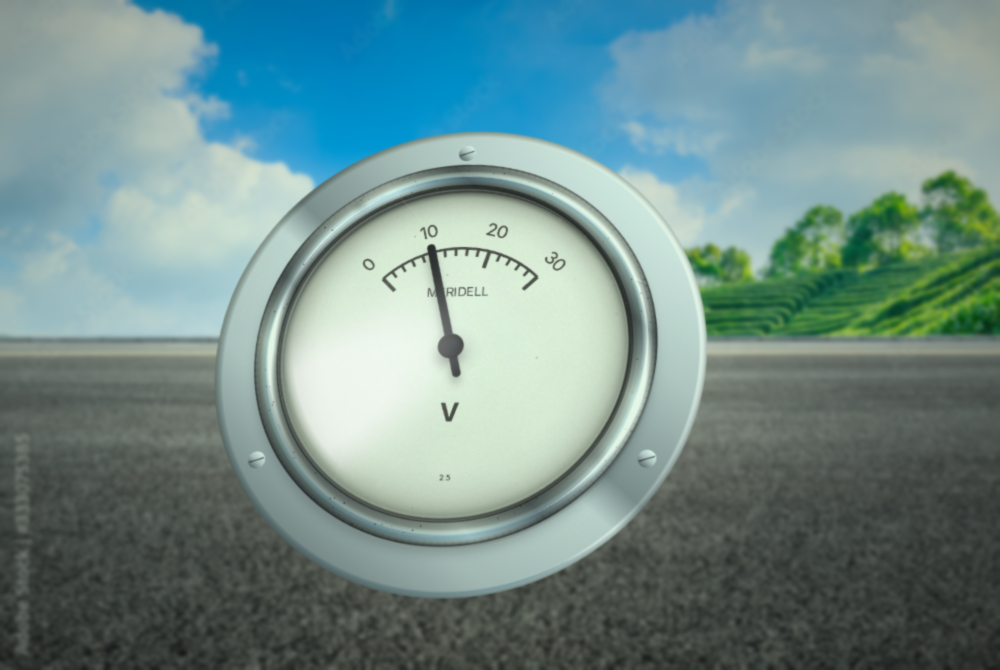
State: 10 V
